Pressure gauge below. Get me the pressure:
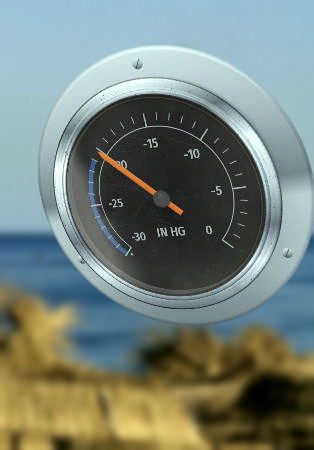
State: -20 inHg
